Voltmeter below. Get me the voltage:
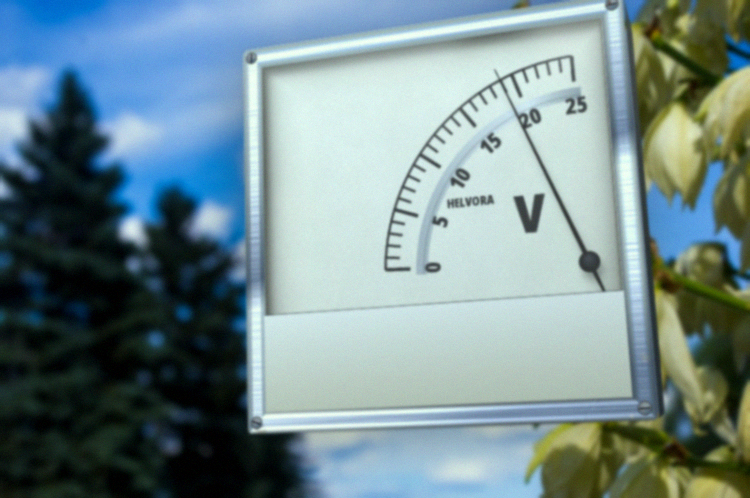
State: 19 V
